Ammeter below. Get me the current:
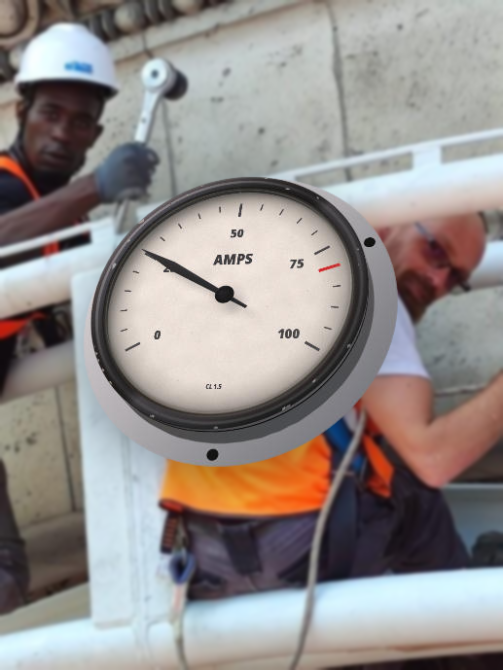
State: 25 A
